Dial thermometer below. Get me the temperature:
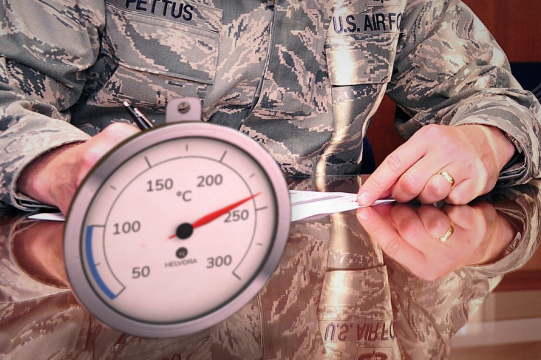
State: 237.5 °C
